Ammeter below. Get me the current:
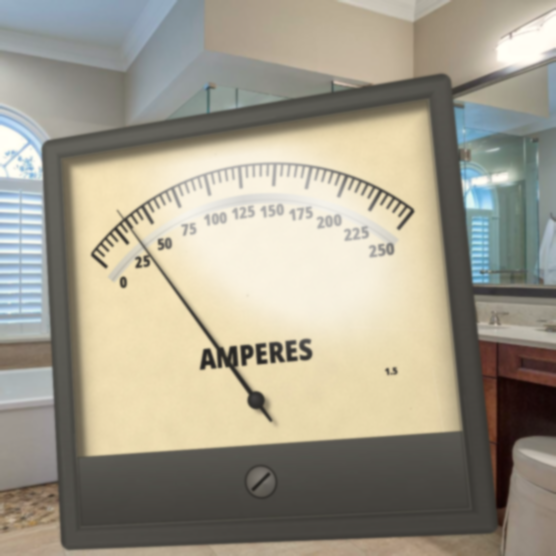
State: 35 A
